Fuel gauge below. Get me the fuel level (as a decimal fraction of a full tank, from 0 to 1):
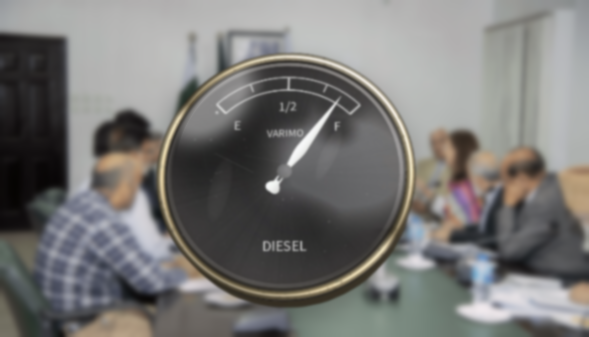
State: 0.875
